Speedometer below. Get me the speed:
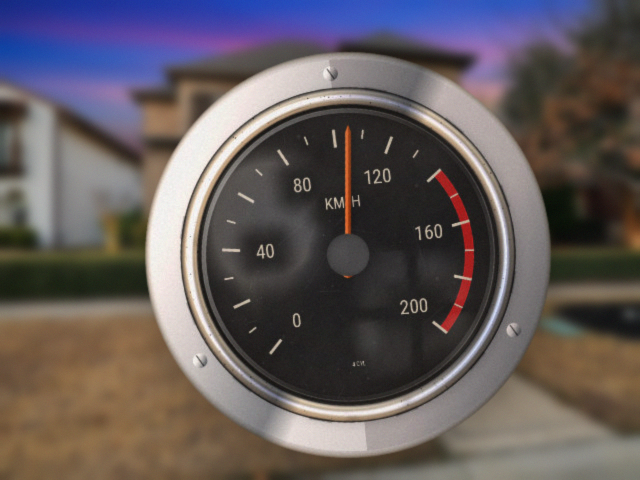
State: 105 km/h
